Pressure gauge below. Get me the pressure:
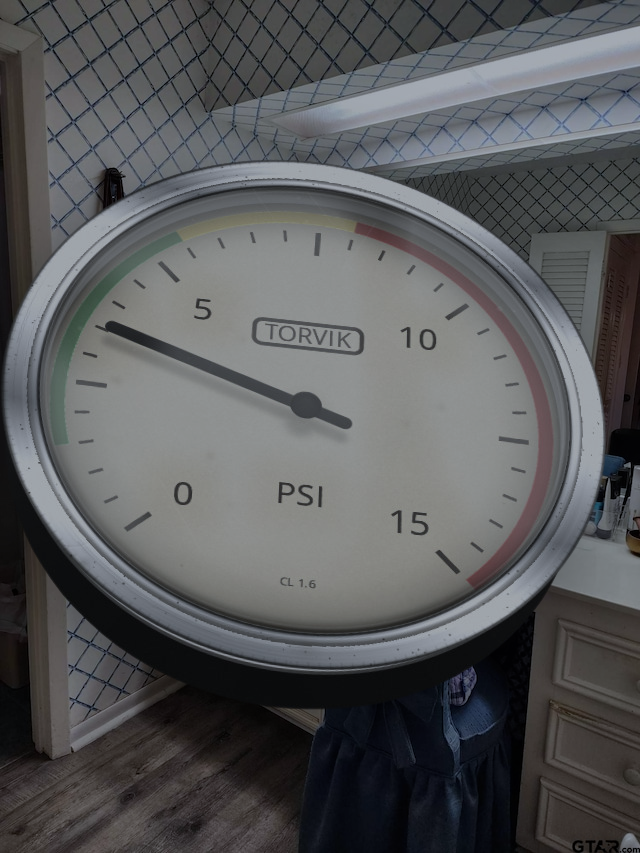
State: 3.5 psi
